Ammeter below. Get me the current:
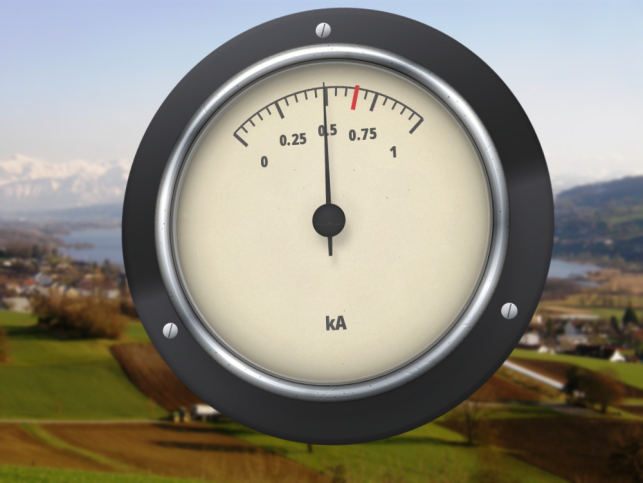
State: 0.5 kA
